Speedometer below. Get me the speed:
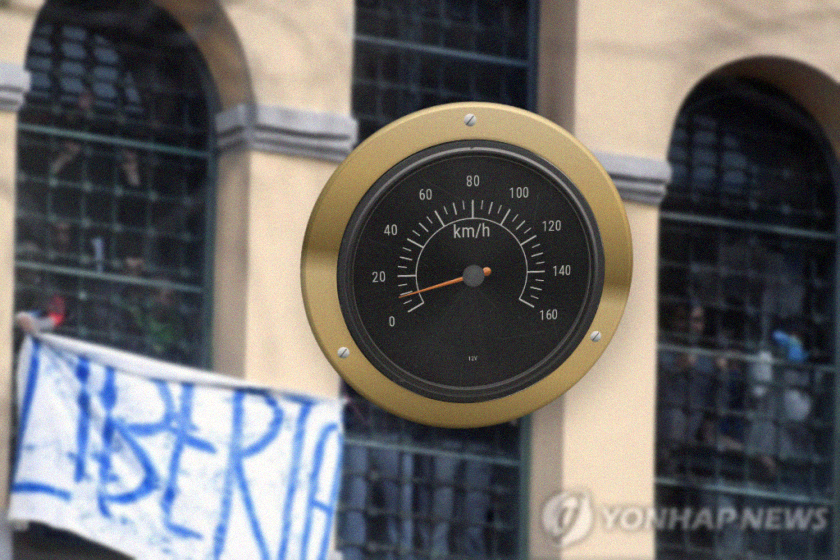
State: 10 km/h
